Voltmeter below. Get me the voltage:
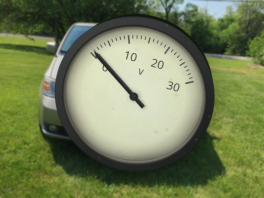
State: 1 V
